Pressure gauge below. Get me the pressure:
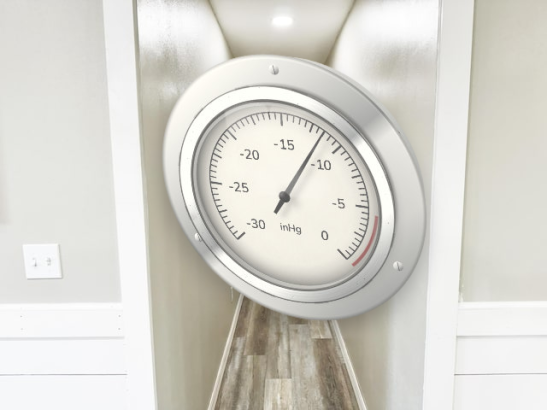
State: -11.5 inHg
